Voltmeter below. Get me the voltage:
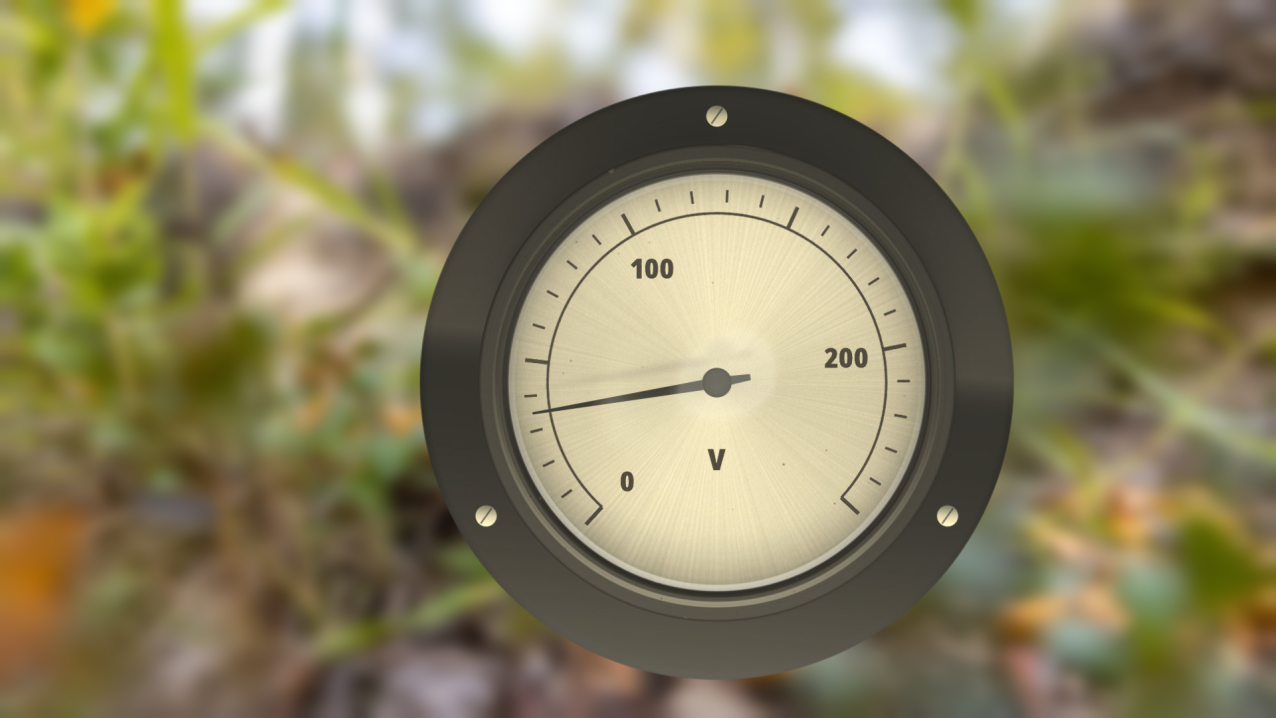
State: 35 V
